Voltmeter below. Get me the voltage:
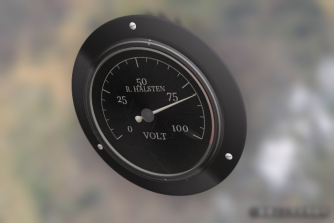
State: 80 V
